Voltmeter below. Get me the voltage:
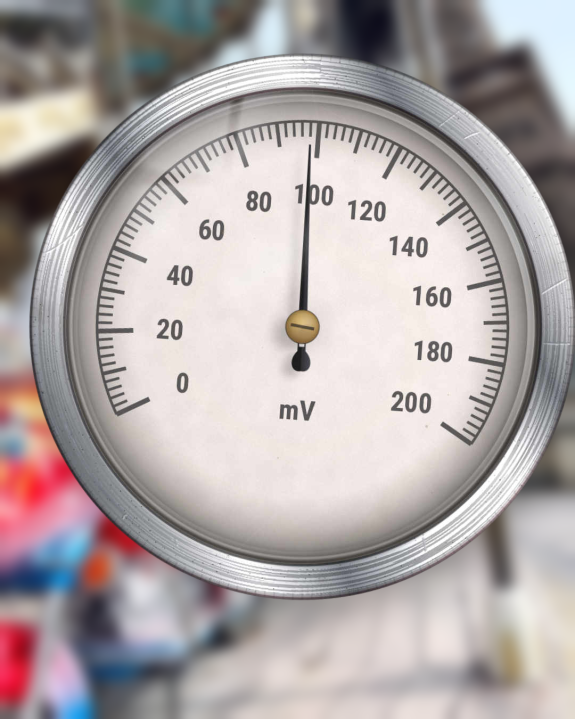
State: 98 mV
